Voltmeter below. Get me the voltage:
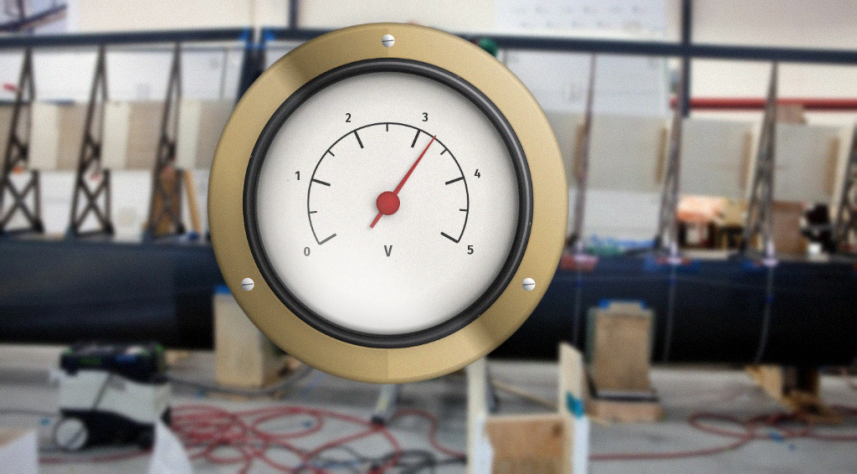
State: 3.25 V
